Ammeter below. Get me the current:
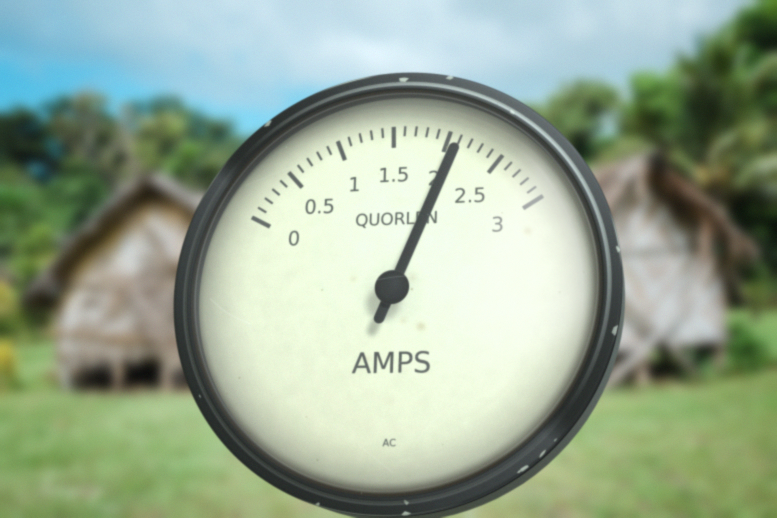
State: 2.1 A
